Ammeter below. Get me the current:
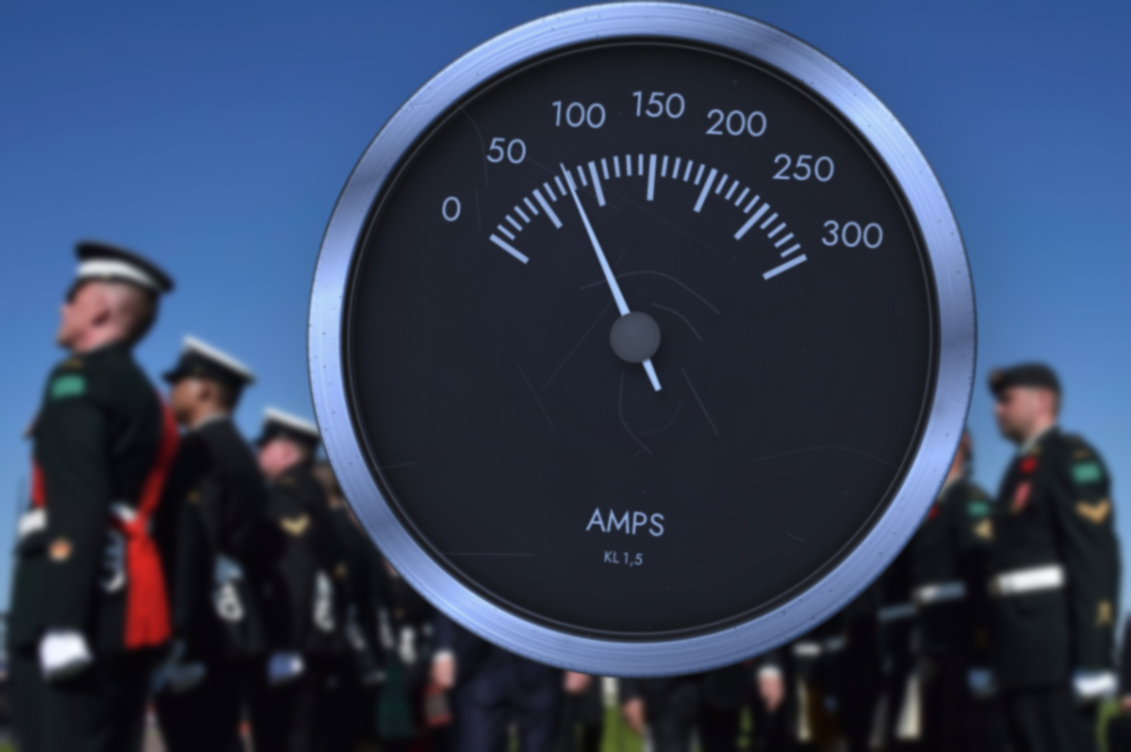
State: 80 A
